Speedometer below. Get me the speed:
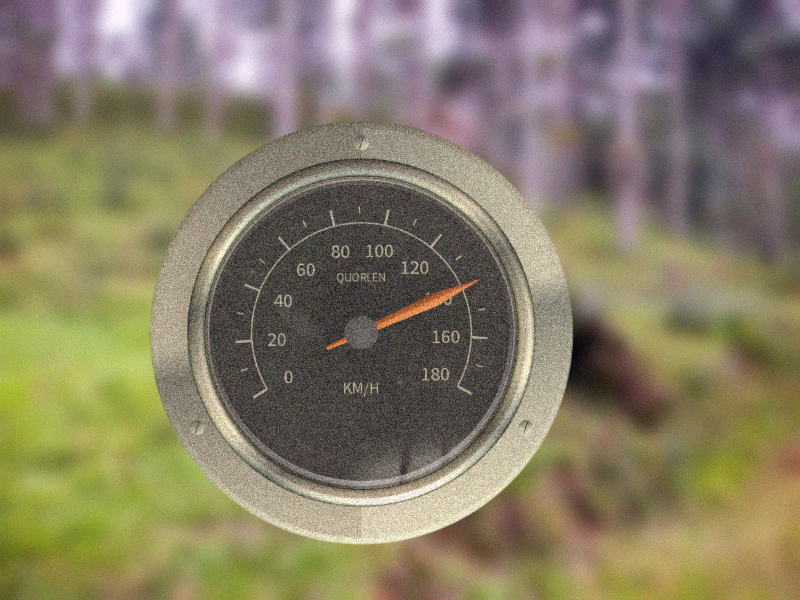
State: 140 km/h
